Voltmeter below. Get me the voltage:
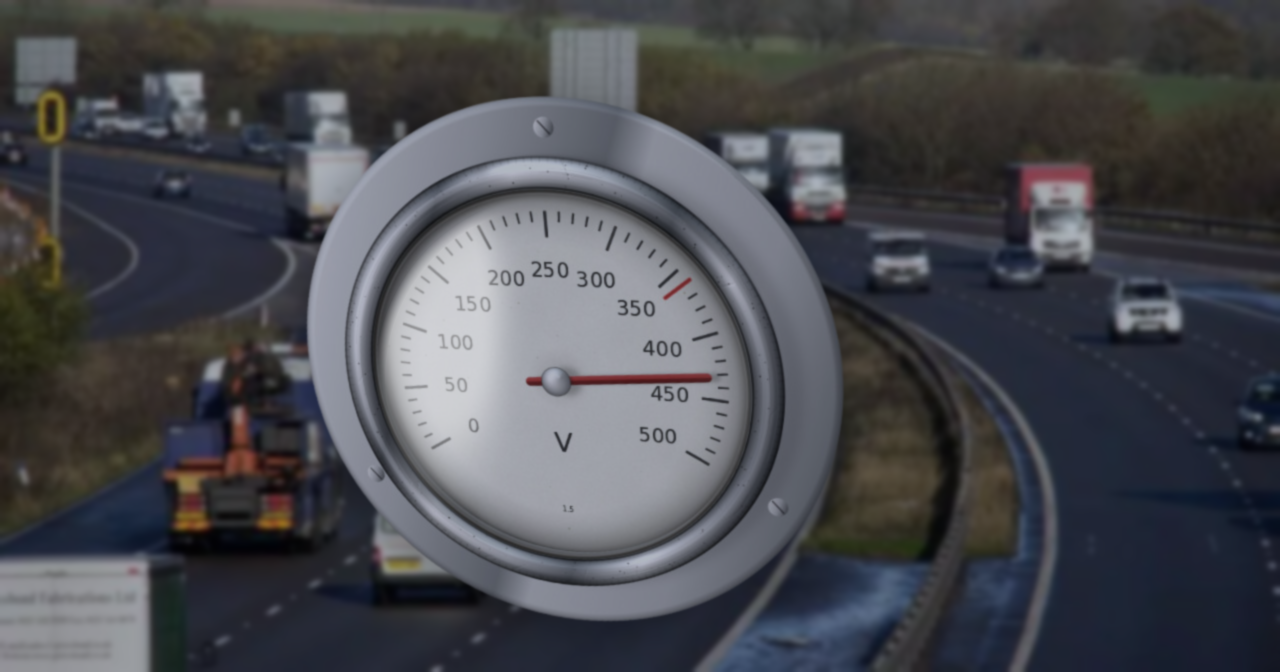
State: 430 V
